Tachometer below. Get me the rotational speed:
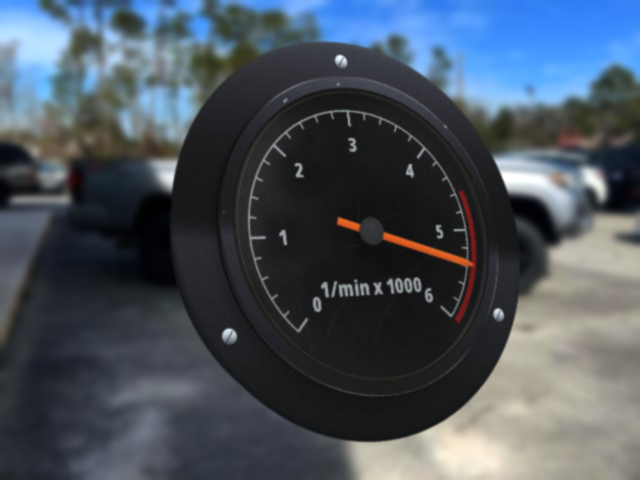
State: 5400 rpm
